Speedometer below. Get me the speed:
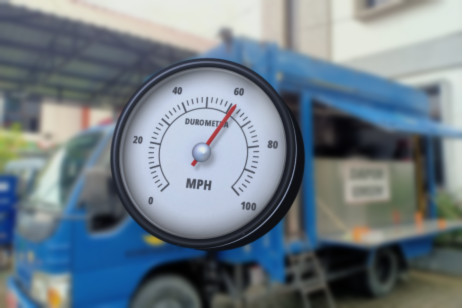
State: 62 mph
